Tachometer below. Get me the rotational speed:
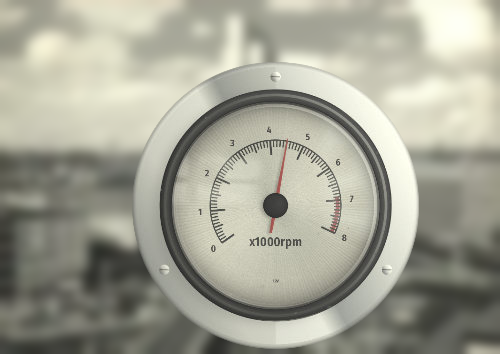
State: 4500 rpm
